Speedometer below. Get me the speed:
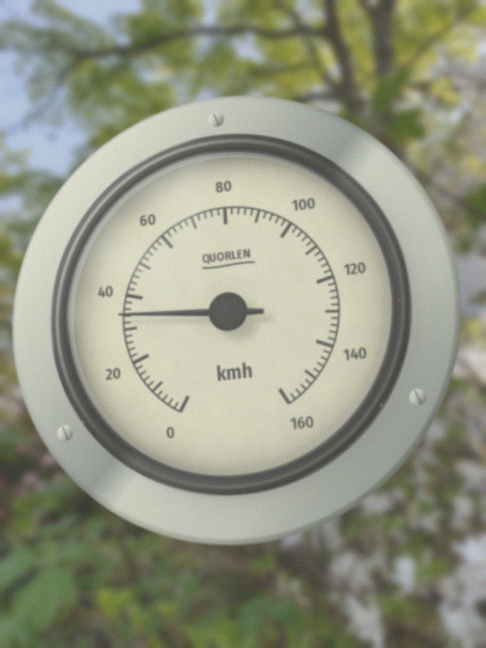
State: 34 km/h
